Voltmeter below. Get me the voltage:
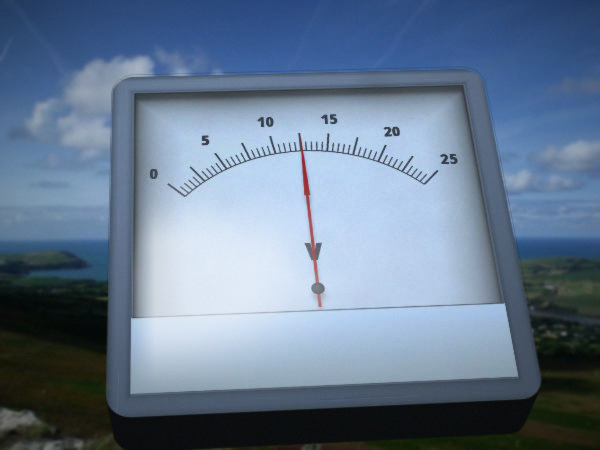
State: 12.5 V
